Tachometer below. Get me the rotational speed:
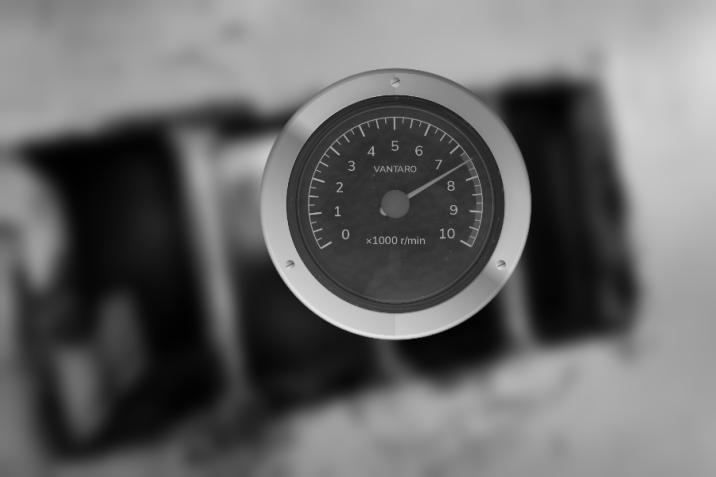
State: 7500 rpm
